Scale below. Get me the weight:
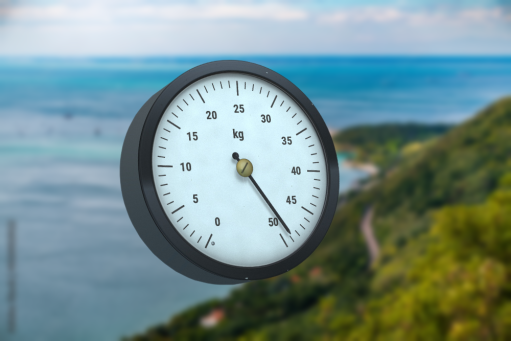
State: 49 kg
